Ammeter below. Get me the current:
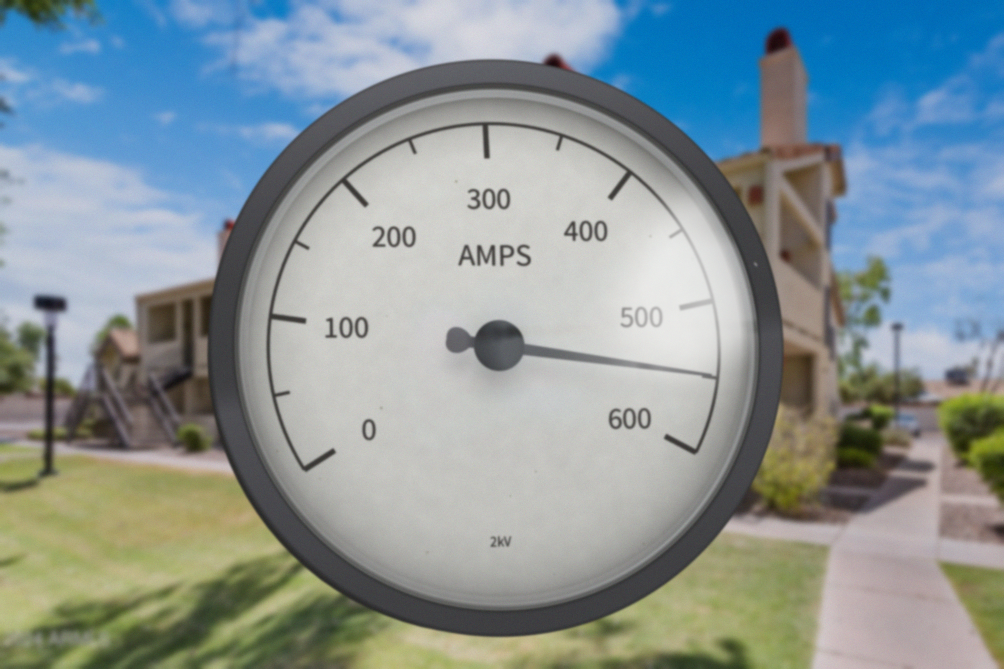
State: 550 A
